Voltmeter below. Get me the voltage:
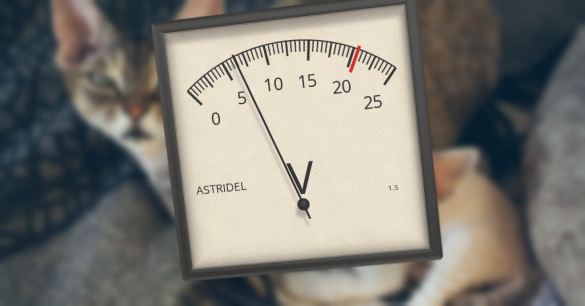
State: 6.5 V
